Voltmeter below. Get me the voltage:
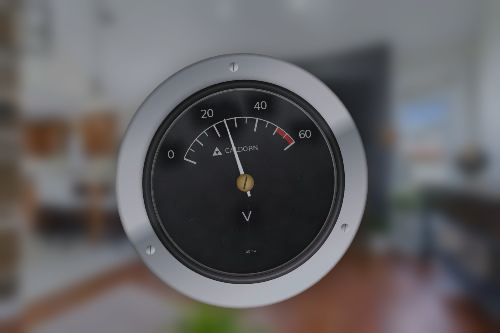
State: 25 V
